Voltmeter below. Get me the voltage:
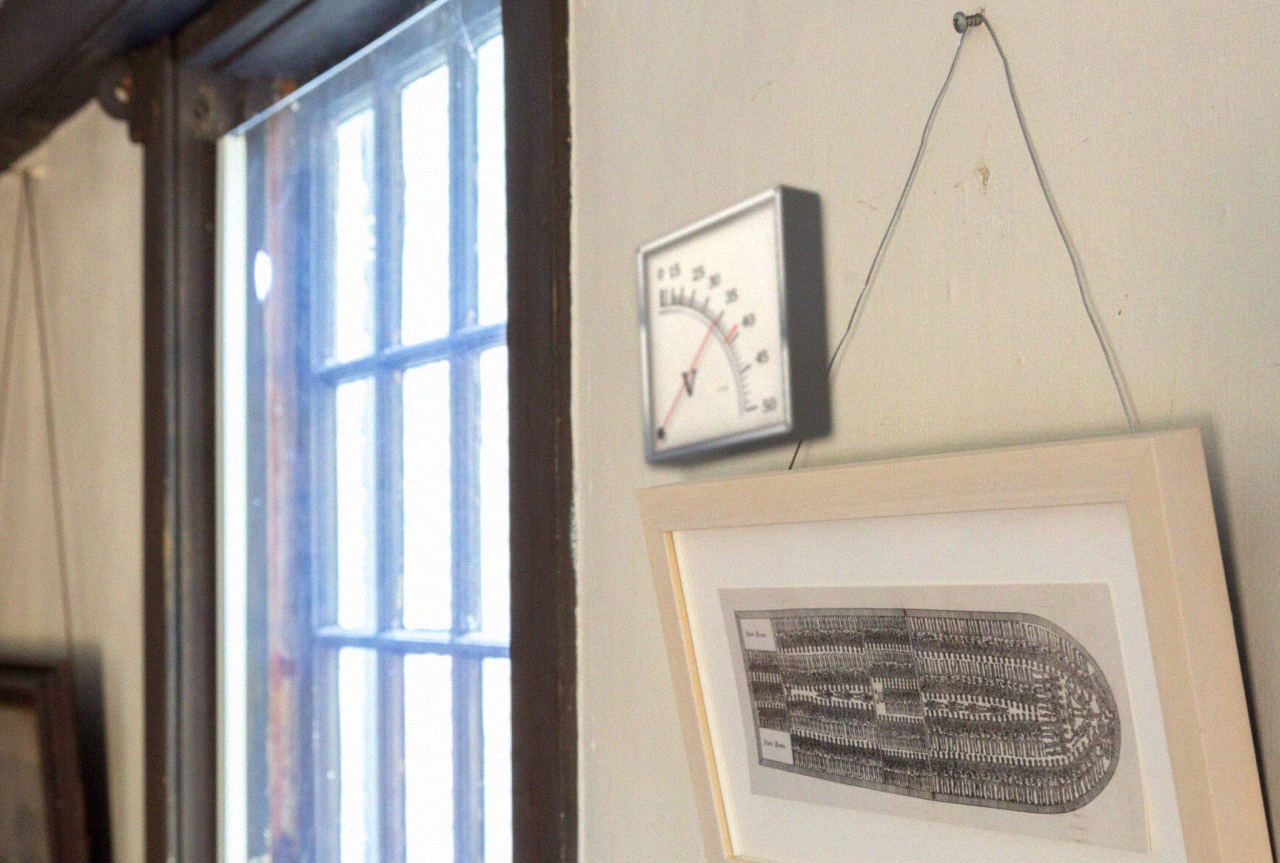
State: 35 V
